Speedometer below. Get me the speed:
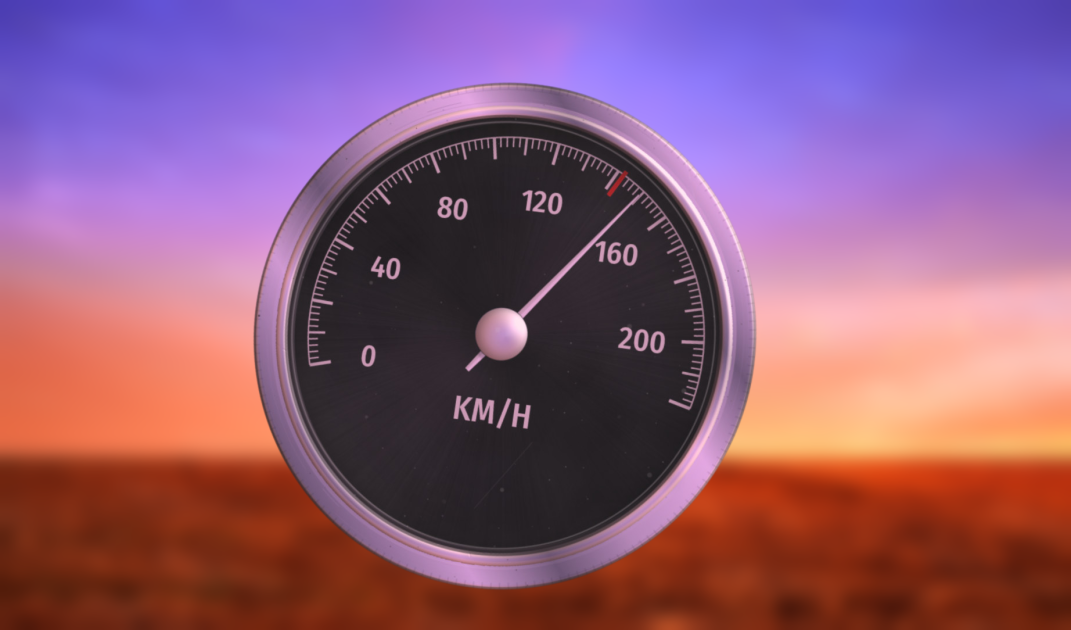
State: 150 km/h
